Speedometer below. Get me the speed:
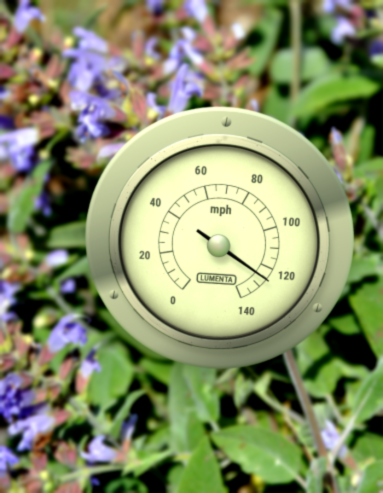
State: 125 mph
